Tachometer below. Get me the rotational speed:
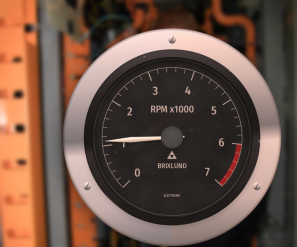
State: 1100 rpm
